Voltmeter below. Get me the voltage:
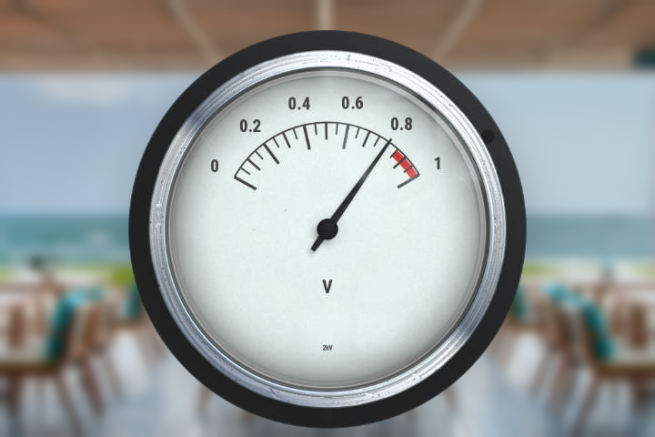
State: 0.8 V
